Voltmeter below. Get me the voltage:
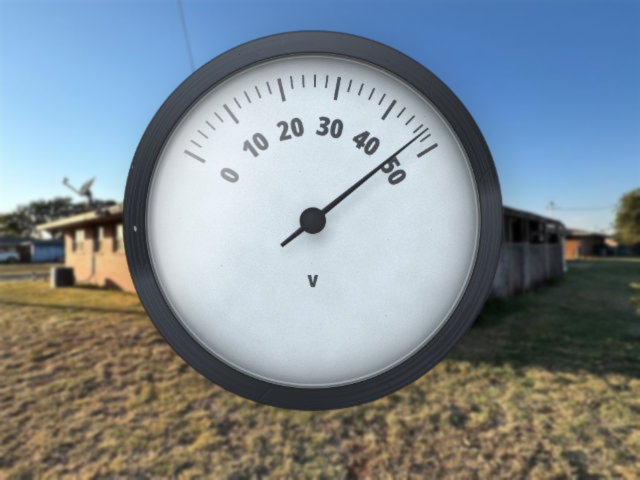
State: 47 V
